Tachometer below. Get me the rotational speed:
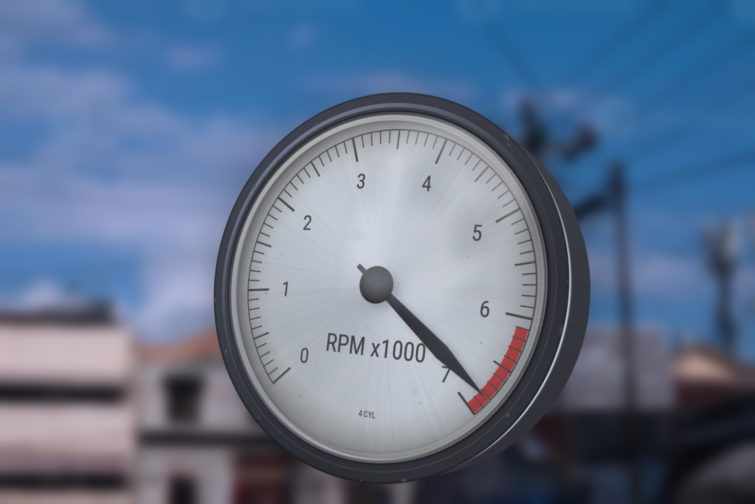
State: 6800 rpm
